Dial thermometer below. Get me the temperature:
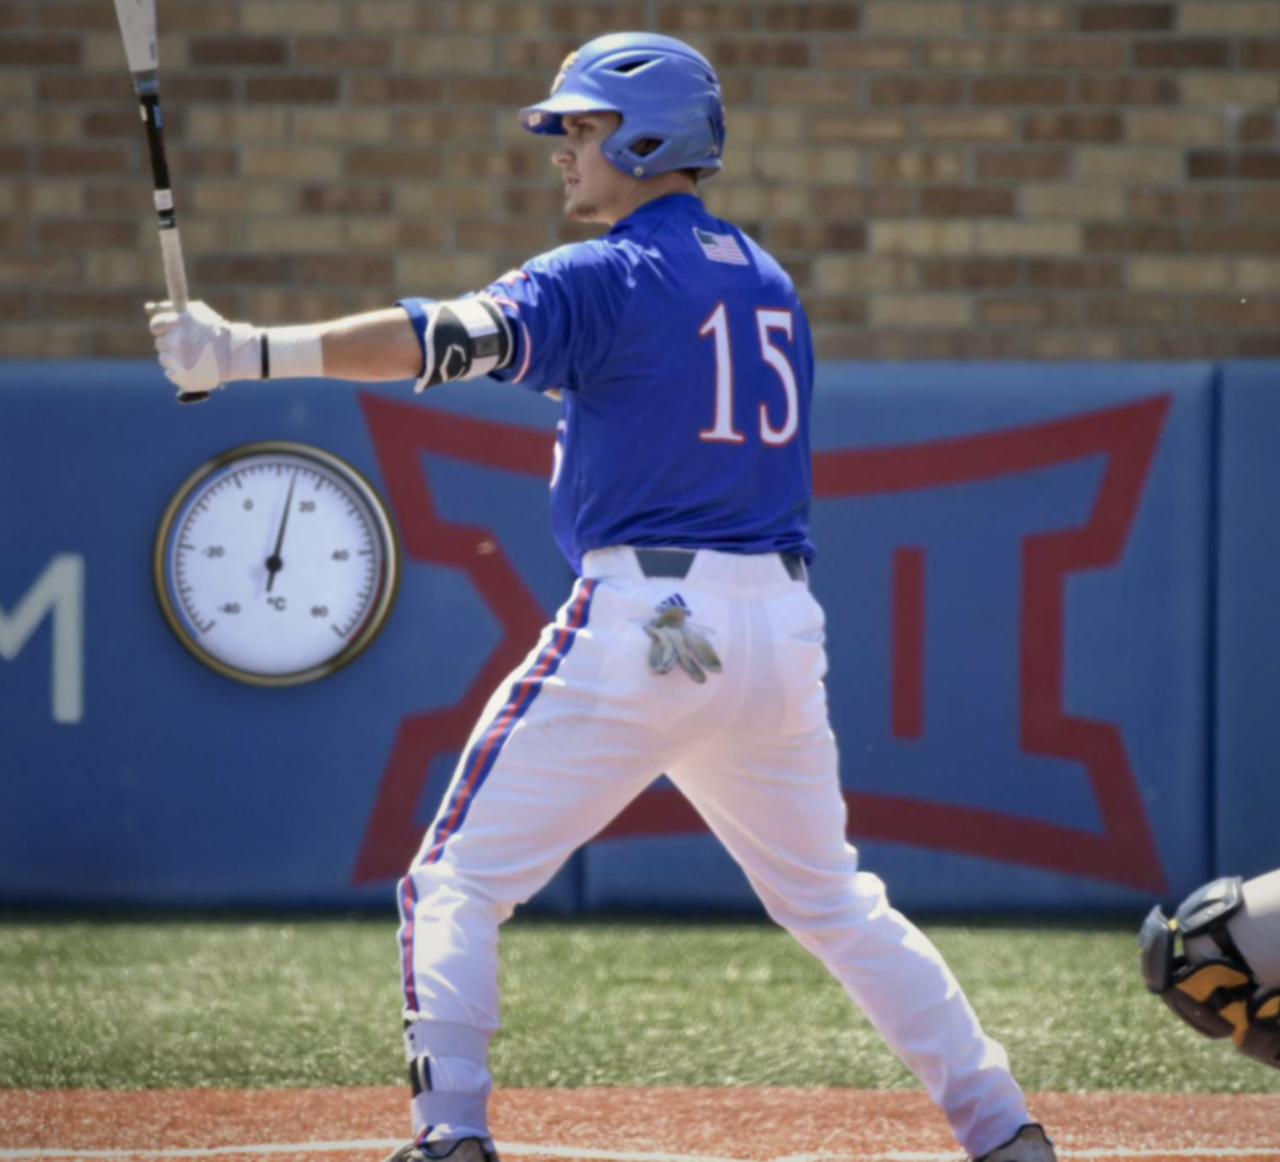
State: 14 °C
